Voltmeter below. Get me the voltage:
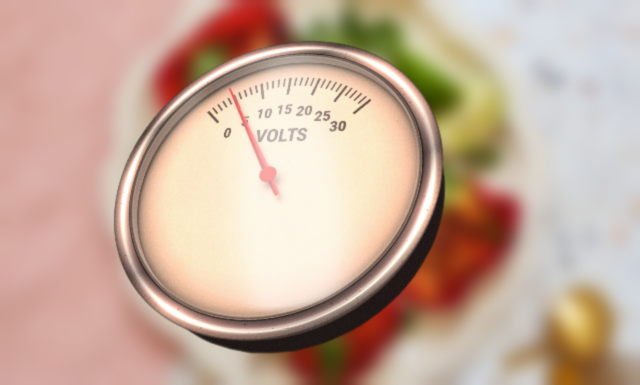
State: 5 V
